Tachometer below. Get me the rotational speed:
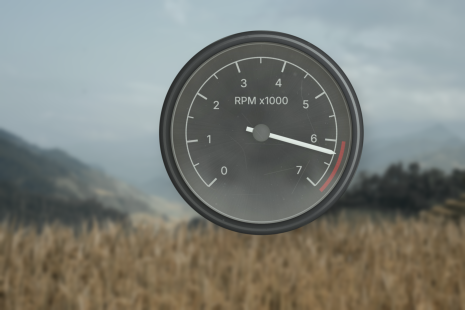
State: 6250 rpm
